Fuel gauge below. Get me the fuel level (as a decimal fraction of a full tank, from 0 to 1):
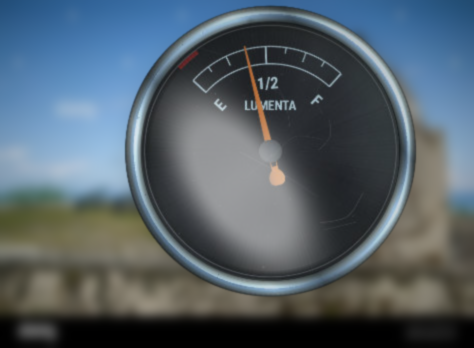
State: 0.375
